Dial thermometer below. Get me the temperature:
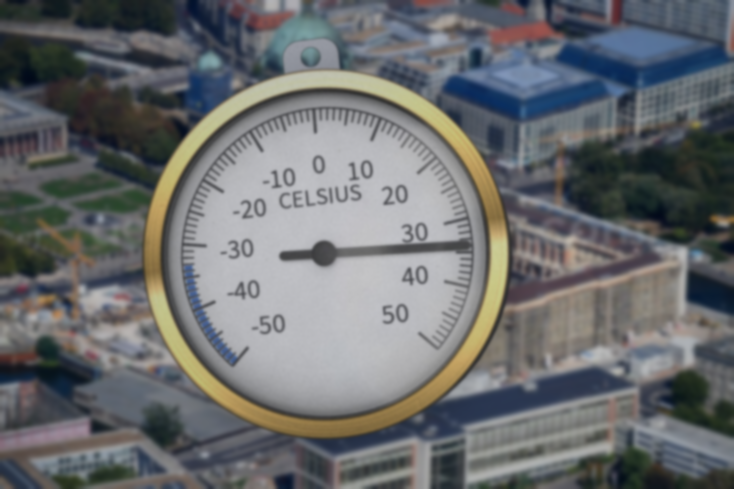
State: 34 °C
